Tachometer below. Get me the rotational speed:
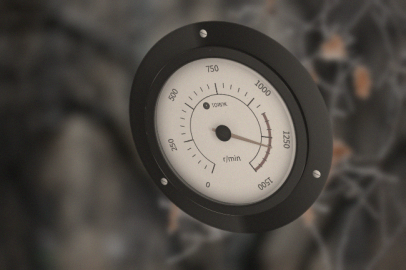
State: 1300 rpm
